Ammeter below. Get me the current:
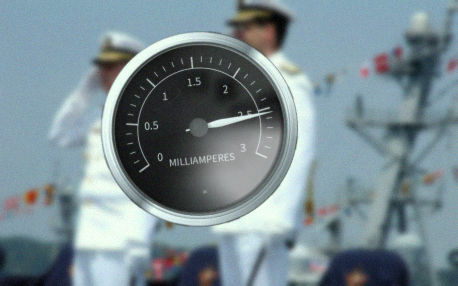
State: 2.55 mA
